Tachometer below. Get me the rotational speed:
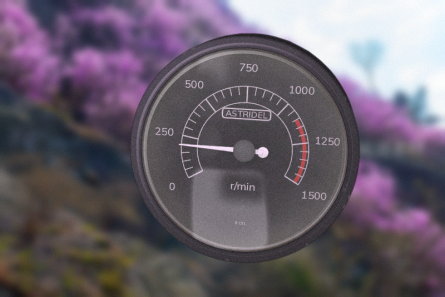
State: 200 rpm
